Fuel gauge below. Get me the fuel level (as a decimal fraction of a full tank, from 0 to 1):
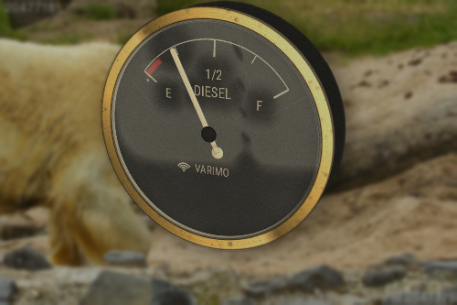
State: 0.25
